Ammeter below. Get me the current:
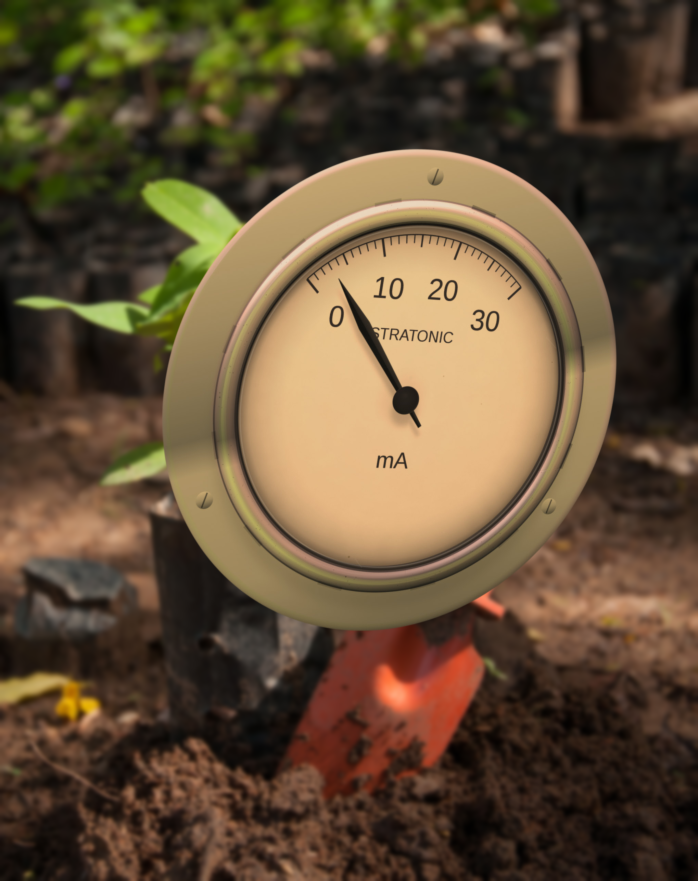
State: 3 mA
